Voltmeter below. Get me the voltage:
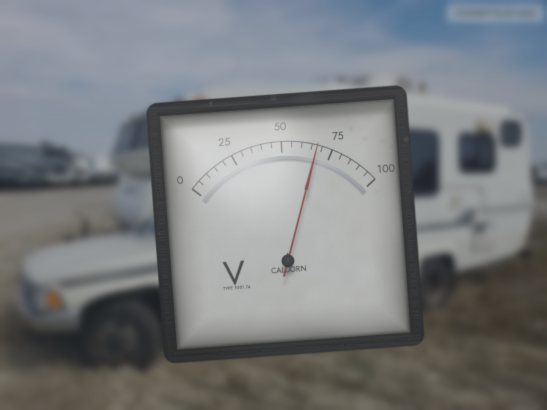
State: 67.5 V
